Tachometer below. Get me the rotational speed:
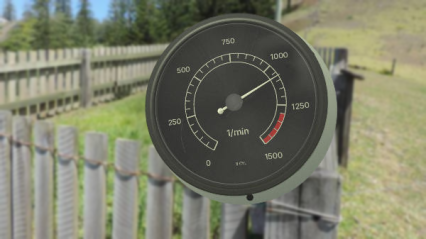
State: 1075 rpm
